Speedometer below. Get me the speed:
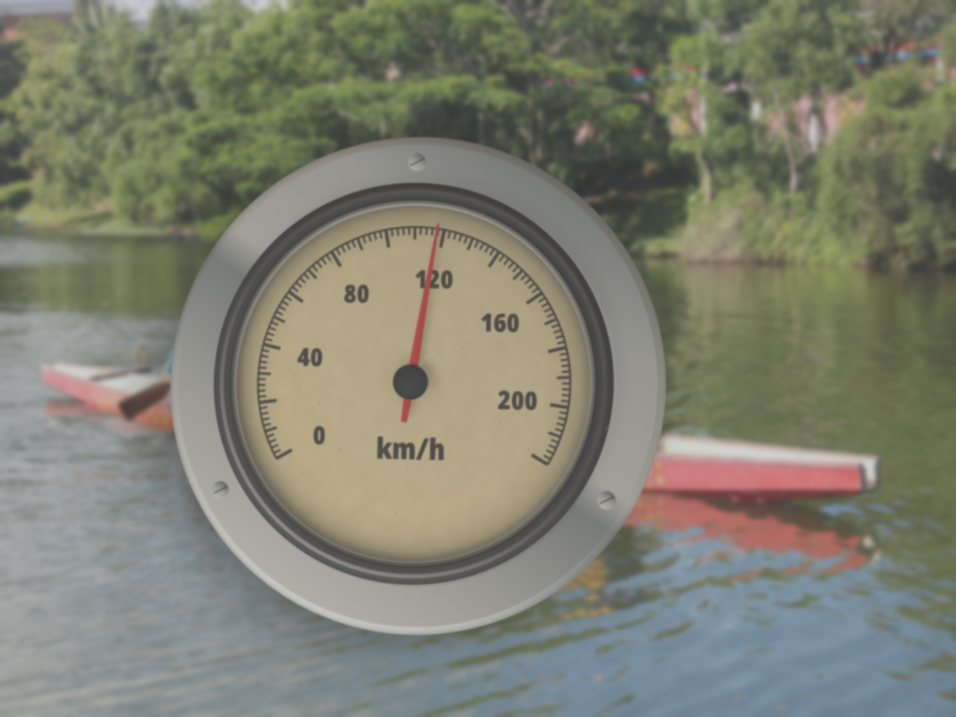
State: 118 km/h
